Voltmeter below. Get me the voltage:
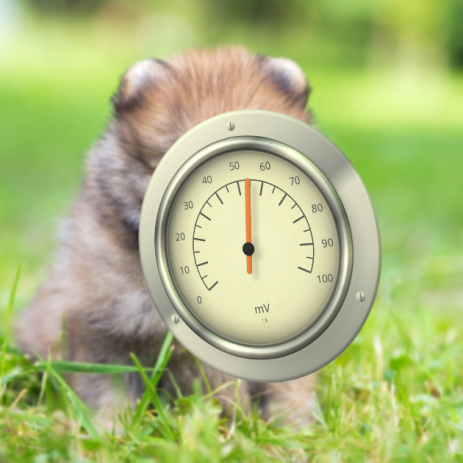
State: 55 mV
